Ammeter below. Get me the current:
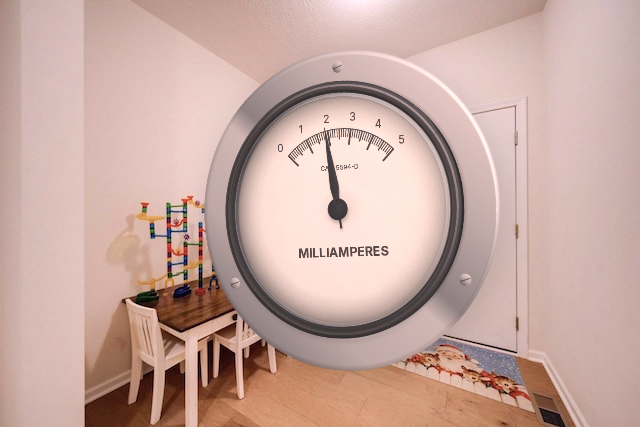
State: 2 mA
